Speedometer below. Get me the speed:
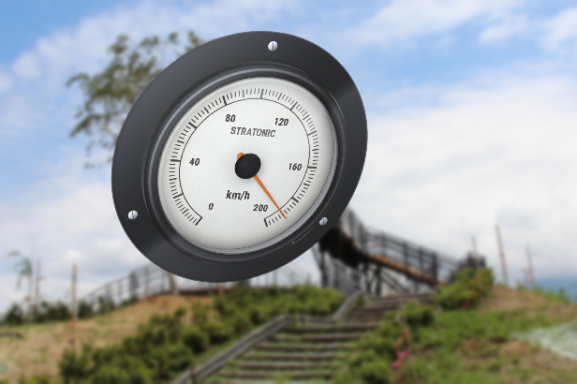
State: 190 km/h
